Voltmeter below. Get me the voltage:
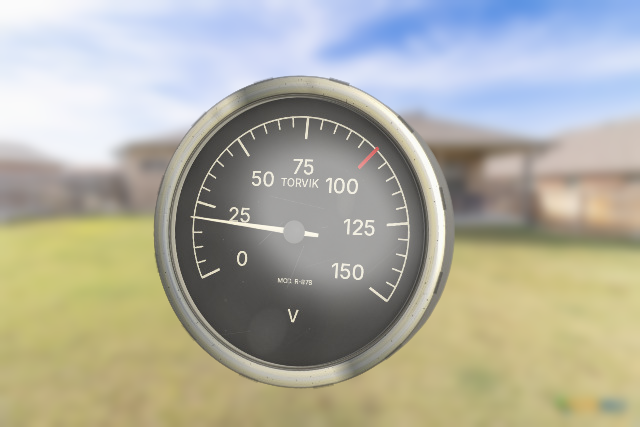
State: 20 V
